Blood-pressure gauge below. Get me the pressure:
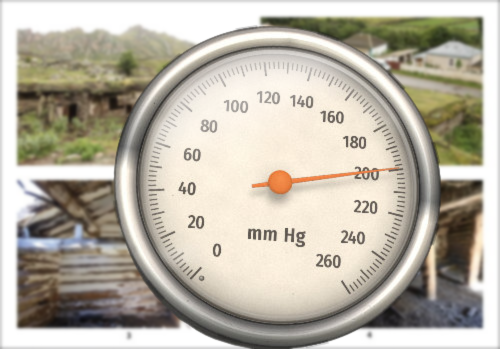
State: 200 mmHg
